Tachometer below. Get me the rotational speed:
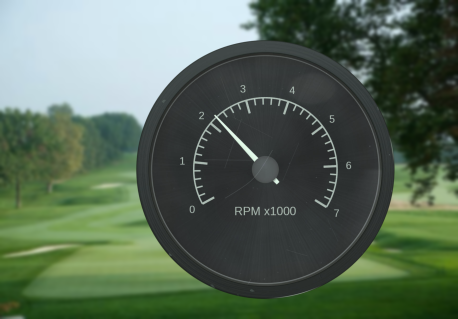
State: 2200 rpm
